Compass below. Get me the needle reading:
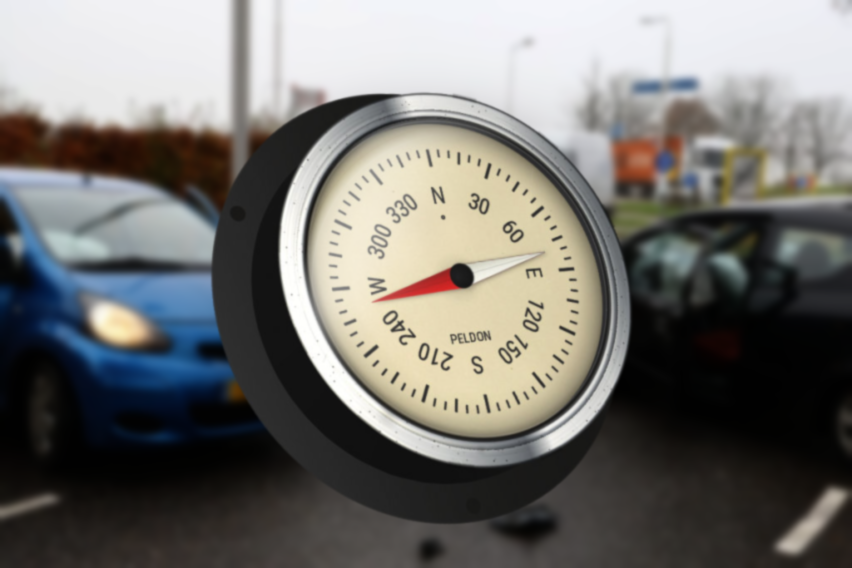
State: 260 °
